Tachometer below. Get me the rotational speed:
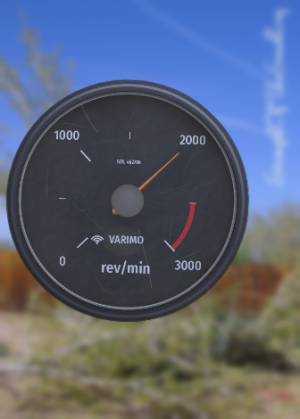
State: 2000 rpm
